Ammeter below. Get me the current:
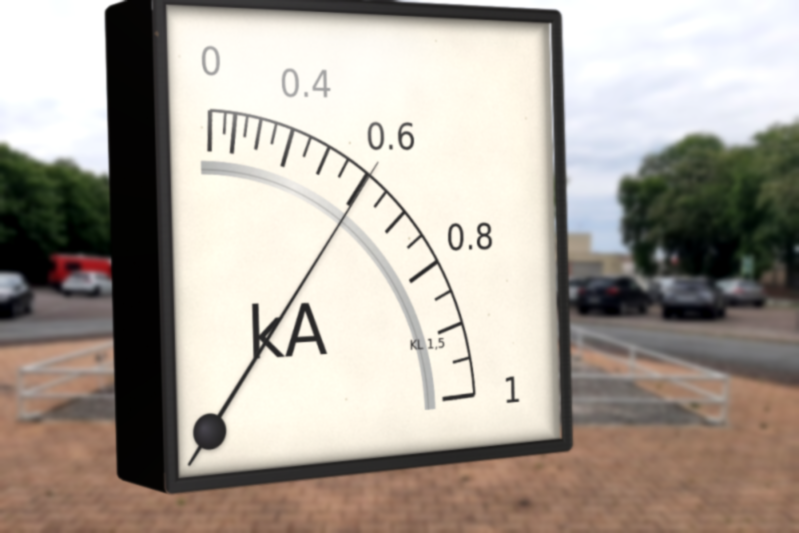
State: 0.6 kA
